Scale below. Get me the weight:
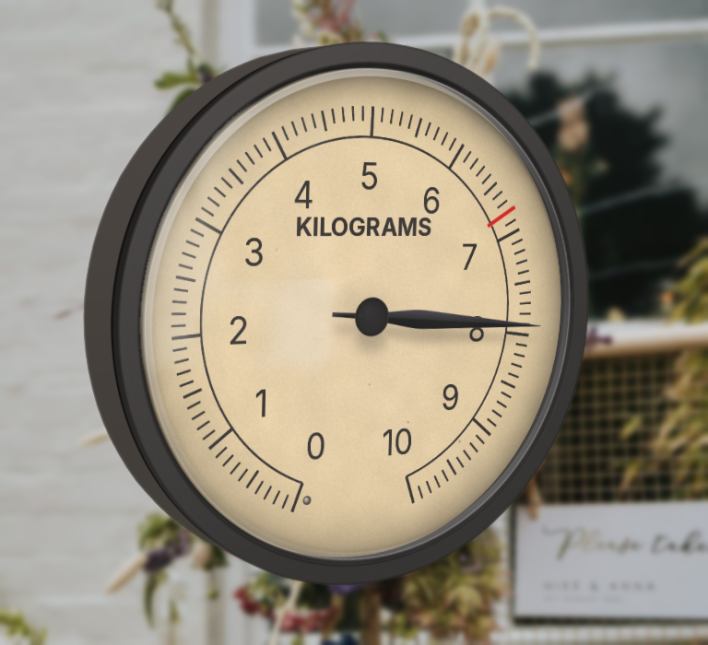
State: 7.9 kg
